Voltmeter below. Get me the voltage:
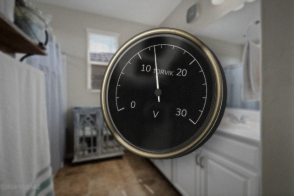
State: 13 V
